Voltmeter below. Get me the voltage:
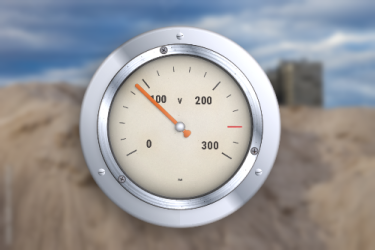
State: 90 V
